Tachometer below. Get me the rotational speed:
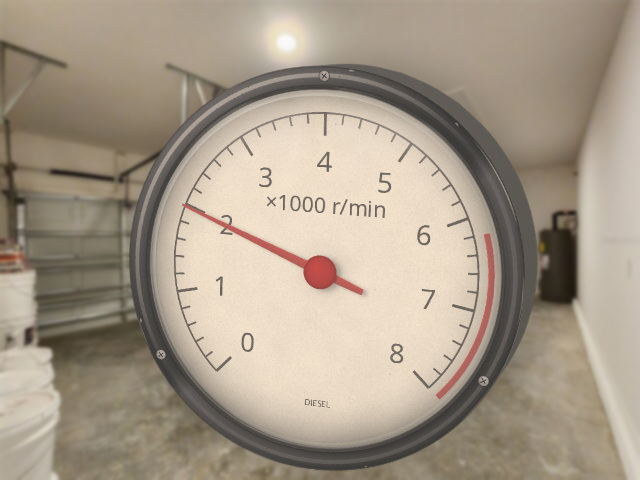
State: 2000 rpm
